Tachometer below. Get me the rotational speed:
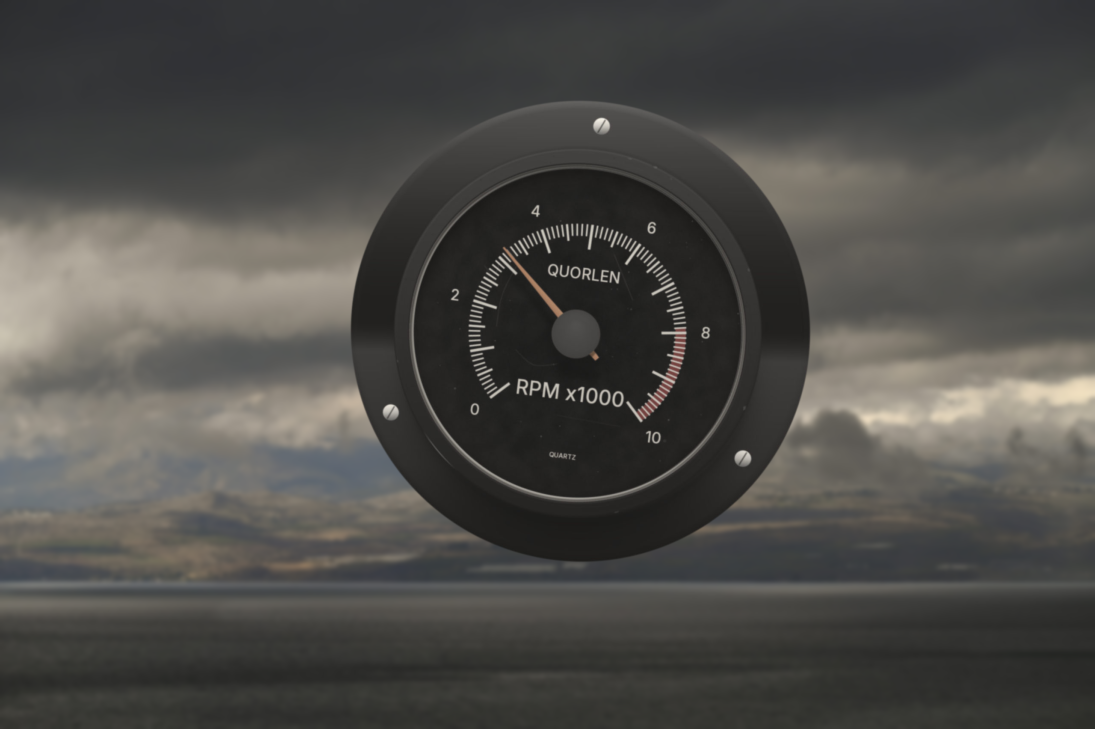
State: 3200 rpm
